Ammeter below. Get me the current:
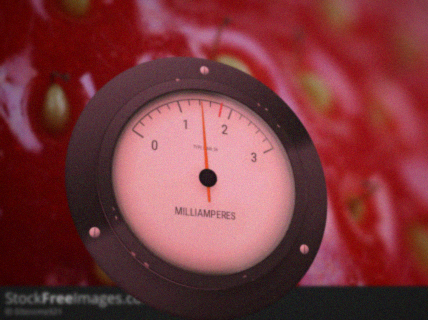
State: 1.4 mA
